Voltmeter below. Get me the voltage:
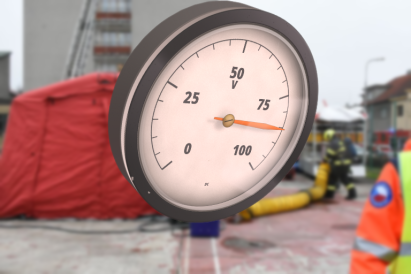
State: 85 V
